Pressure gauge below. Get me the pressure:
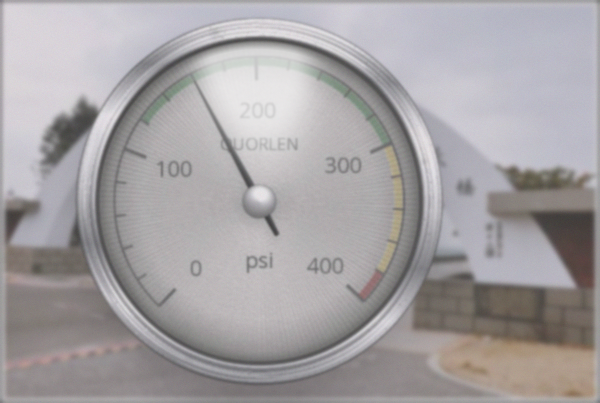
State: 160 psi
